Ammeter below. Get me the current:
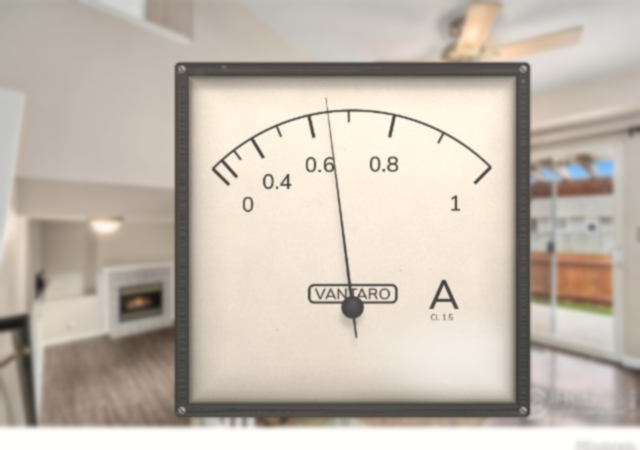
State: 0.65 A
